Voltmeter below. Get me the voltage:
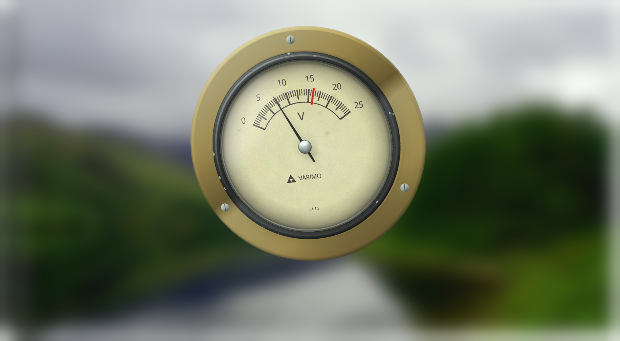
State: 7.5 V
